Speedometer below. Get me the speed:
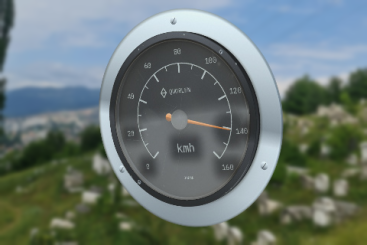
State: 140 km/h
